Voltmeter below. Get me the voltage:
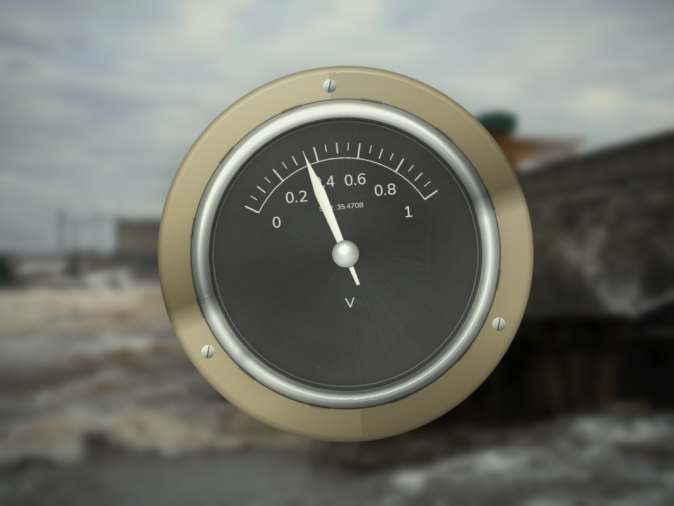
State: 0.35 V
